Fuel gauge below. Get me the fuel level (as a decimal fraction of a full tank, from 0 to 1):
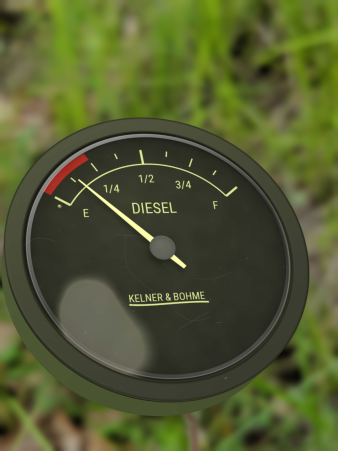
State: 0.125
